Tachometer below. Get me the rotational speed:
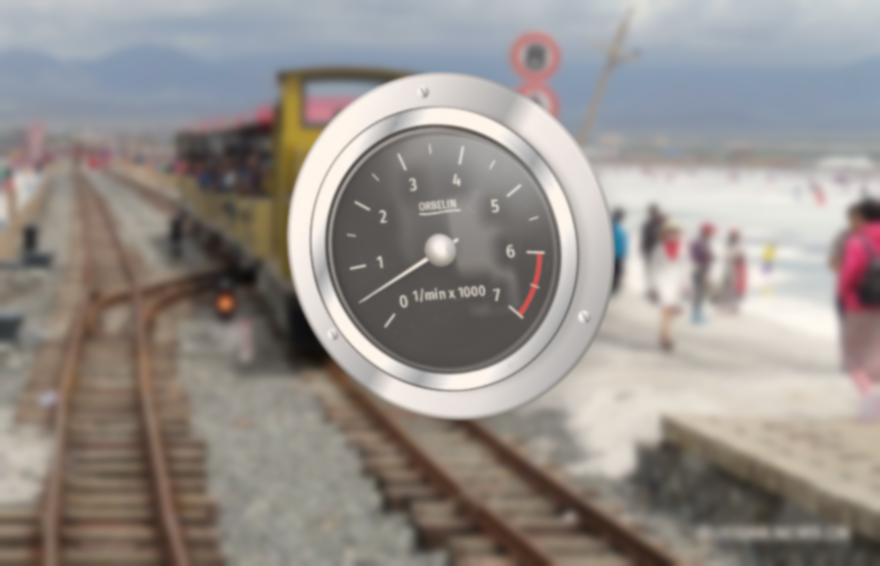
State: 500 rpm
